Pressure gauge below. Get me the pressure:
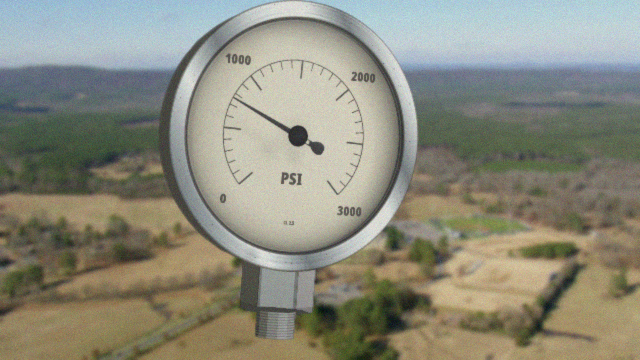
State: 750 psi
